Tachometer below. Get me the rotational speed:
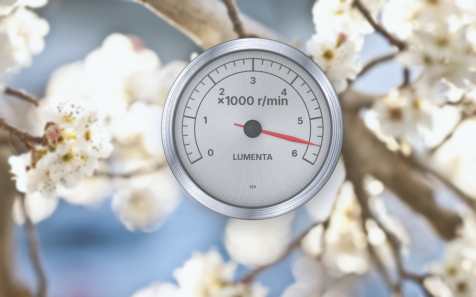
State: 5600 rpm
